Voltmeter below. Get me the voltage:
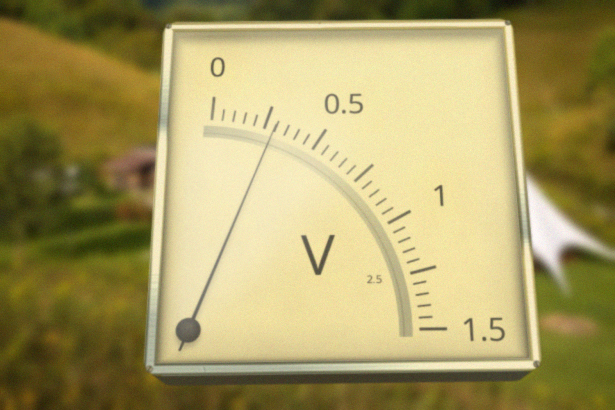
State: 0.3 V
